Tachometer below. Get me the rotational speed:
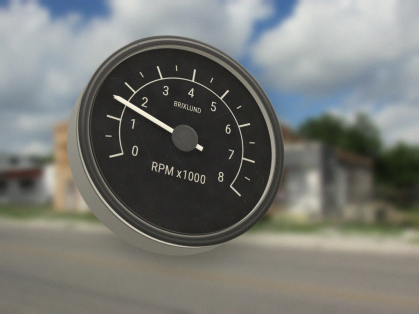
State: 1500 rpm
